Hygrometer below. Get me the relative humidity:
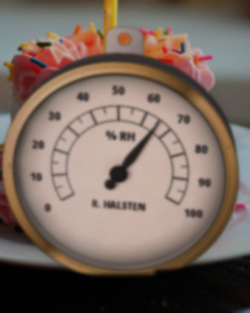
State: 65 %
